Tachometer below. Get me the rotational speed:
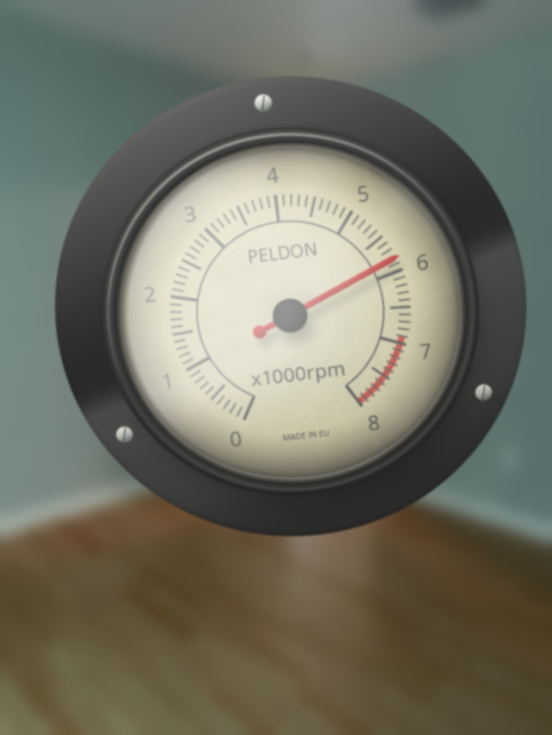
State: 5800 rpm
